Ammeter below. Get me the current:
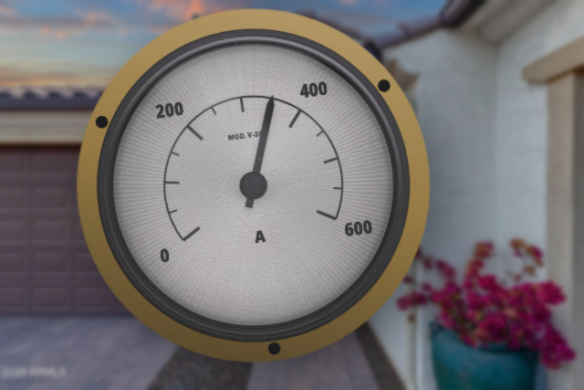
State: 350 A
